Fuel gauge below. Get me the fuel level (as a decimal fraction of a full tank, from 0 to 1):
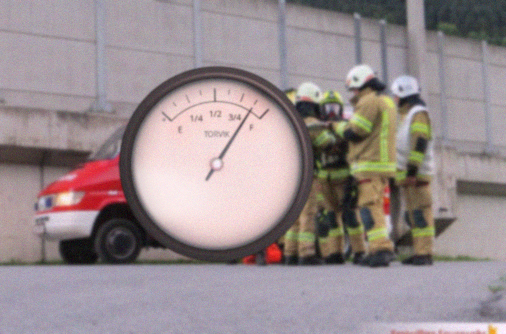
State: 0.875
